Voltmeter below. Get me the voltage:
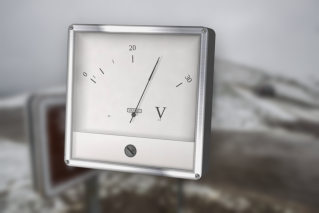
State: 25 V
